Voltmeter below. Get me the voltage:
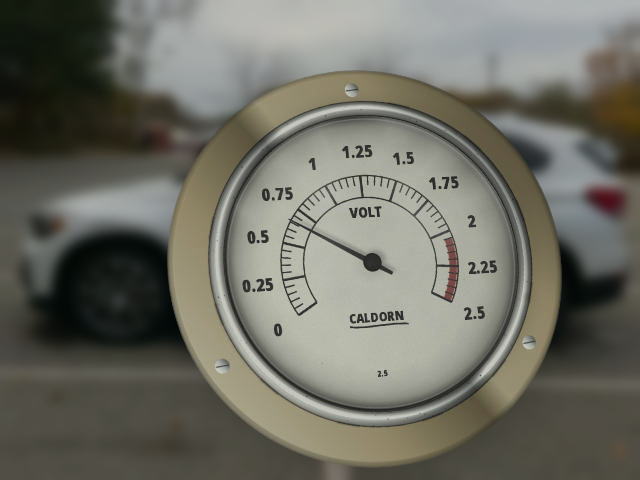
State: 0.65 V
